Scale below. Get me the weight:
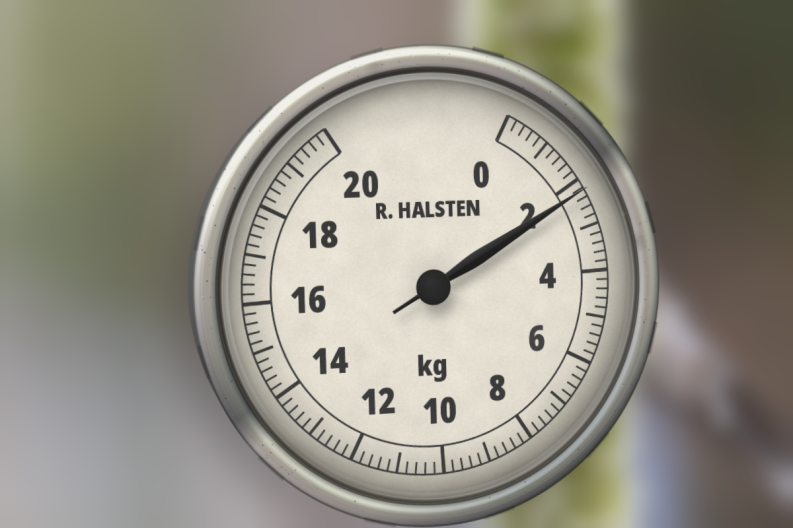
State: 2.2 kg
